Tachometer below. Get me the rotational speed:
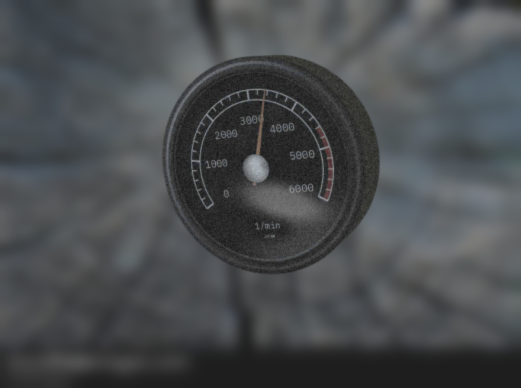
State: 3400 rpm
